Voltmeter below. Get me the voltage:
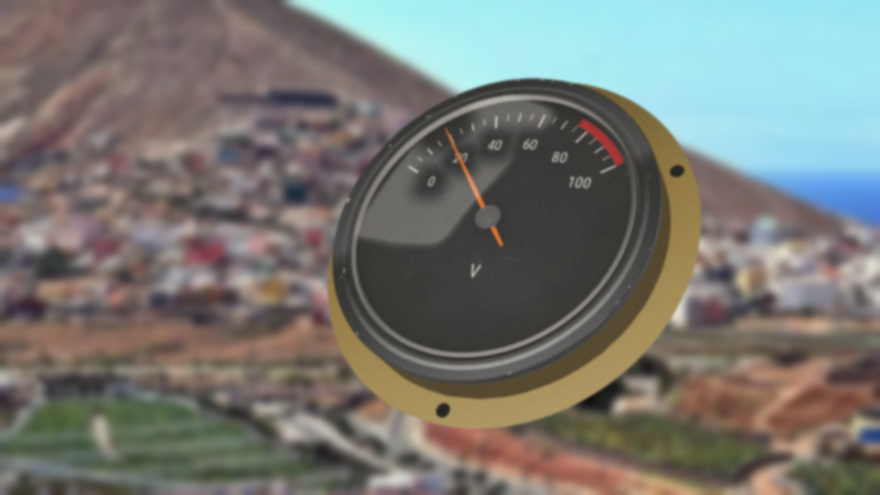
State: 20 V
